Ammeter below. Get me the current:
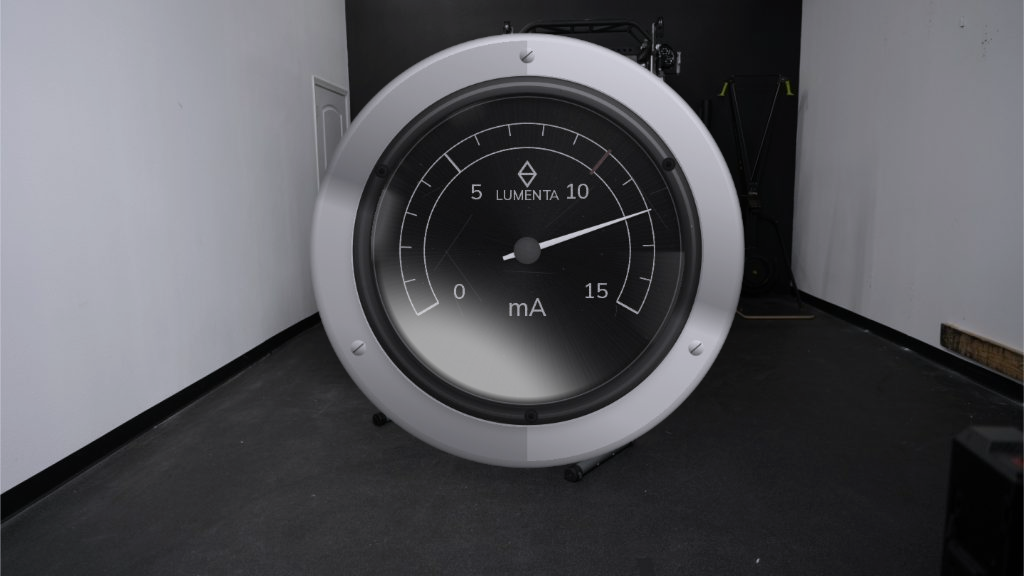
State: 12 mA
